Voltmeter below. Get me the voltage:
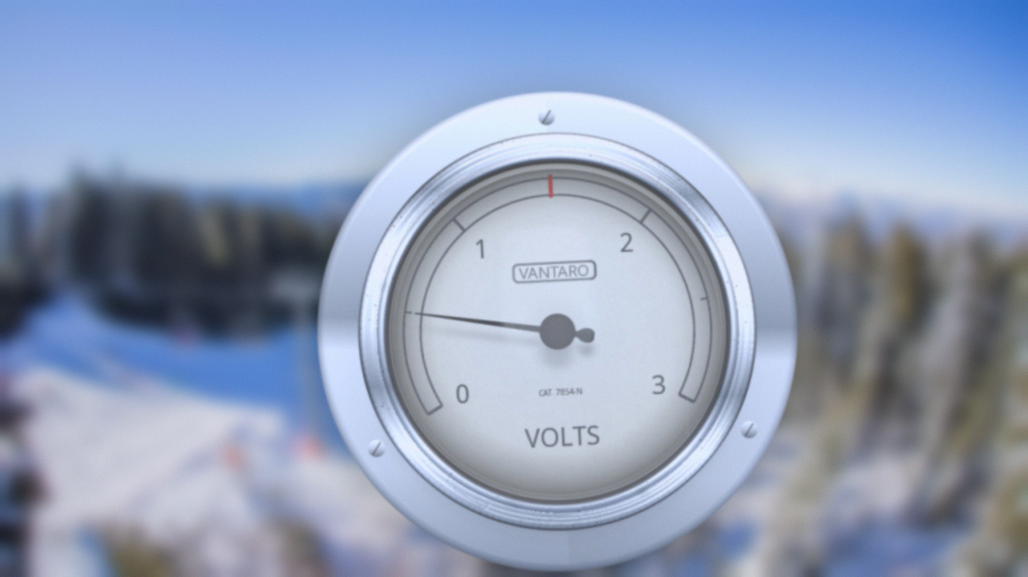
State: 0.5 V
